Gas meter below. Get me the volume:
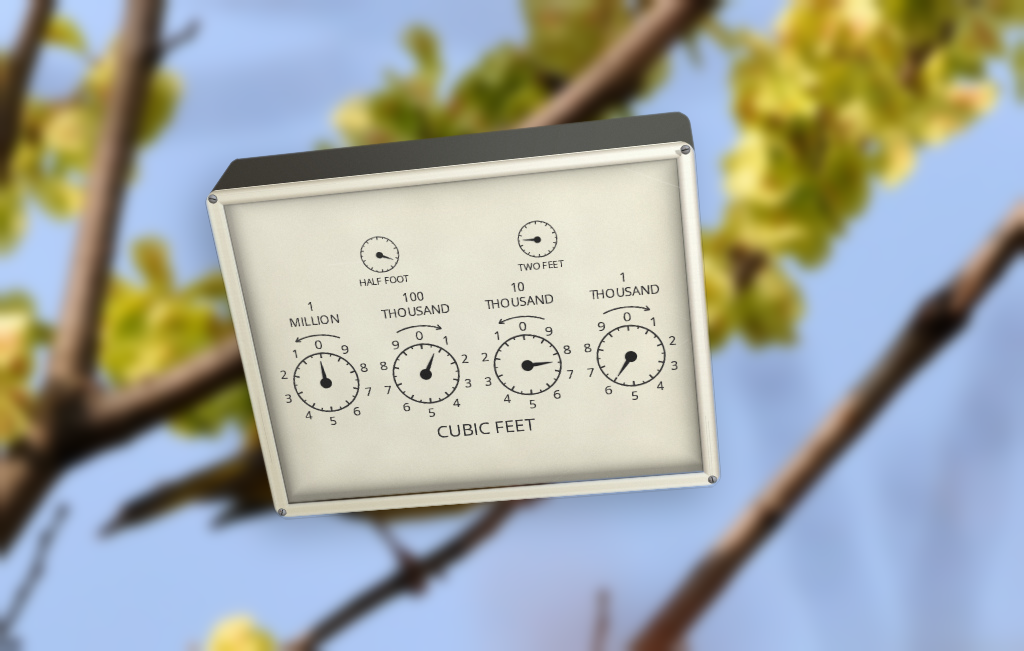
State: 7600 ft³
